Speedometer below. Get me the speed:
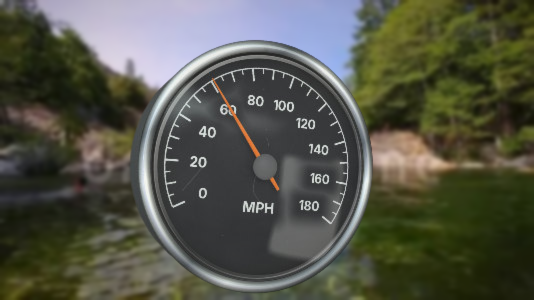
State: 60 mph
